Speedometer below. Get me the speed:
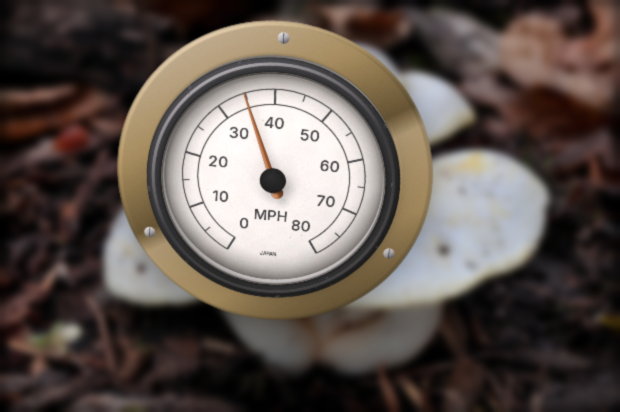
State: 35 mph
